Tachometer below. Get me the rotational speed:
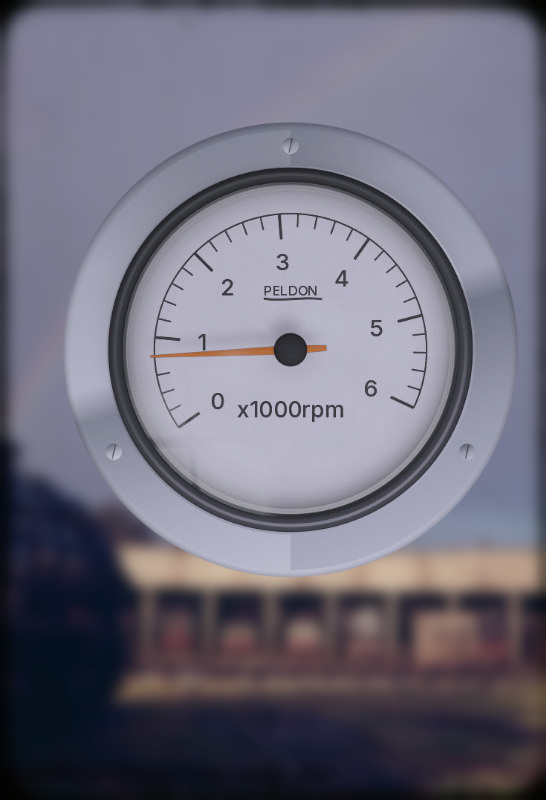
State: 800 rpm
